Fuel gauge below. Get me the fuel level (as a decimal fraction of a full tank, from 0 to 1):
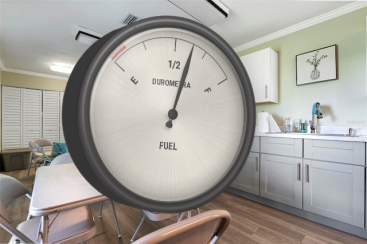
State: 0.625
